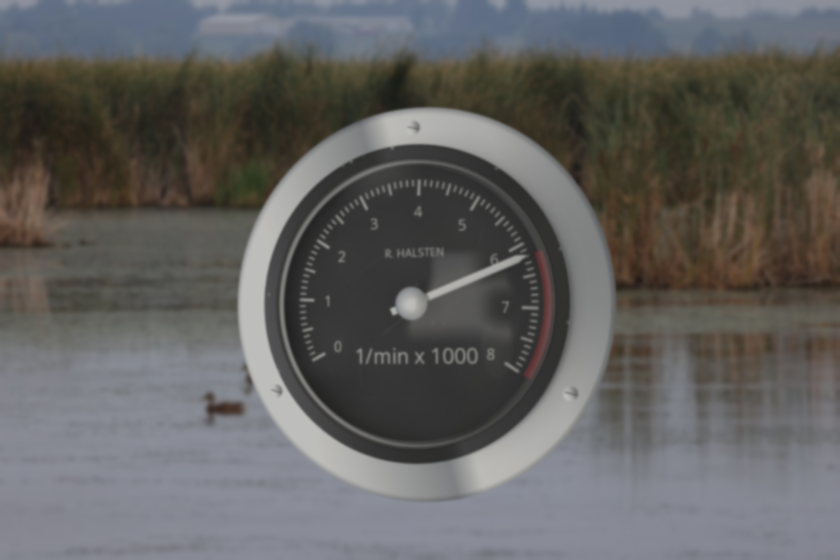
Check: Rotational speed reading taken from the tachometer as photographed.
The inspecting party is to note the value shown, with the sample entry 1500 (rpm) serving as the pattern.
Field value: 6200 (rpm)
